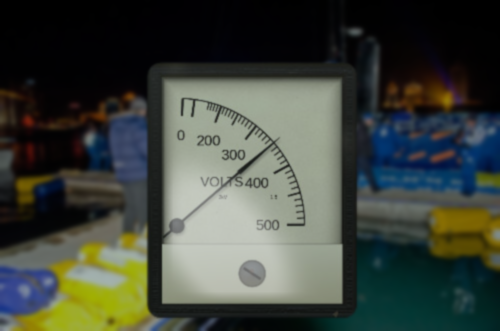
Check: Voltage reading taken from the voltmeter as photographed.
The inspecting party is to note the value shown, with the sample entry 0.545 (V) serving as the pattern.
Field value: 350 (V)
